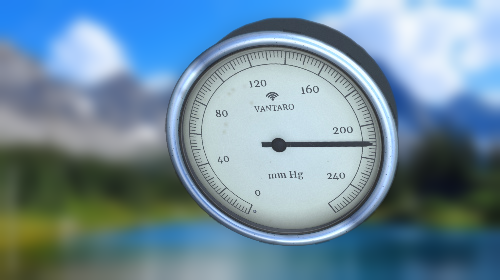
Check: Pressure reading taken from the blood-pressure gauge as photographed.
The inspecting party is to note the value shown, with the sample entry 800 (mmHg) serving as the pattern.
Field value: 210 (mmHg)
